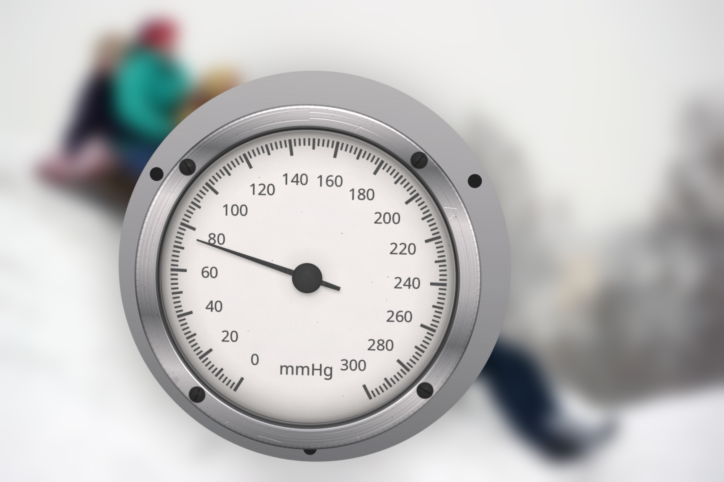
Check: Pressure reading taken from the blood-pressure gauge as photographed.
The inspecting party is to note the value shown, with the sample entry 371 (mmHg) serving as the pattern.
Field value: 76 (mmHg)
